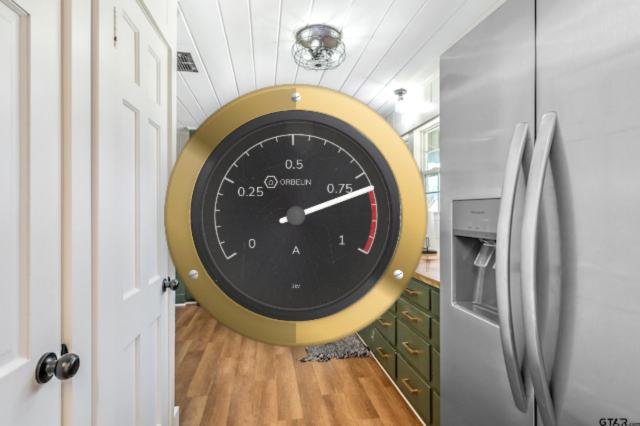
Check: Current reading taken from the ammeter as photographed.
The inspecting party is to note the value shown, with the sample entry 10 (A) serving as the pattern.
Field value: 0.8 (A)
